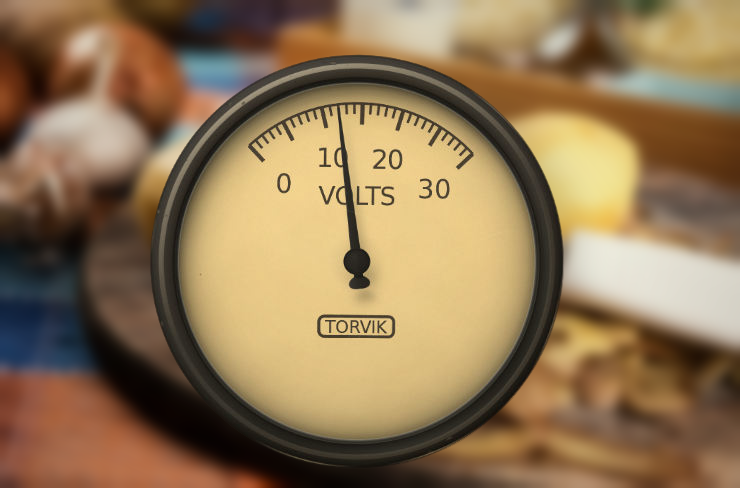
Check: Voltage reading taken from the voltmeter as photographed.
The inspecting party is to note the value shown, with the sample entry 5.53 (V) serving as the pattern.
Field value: 12 (V)
